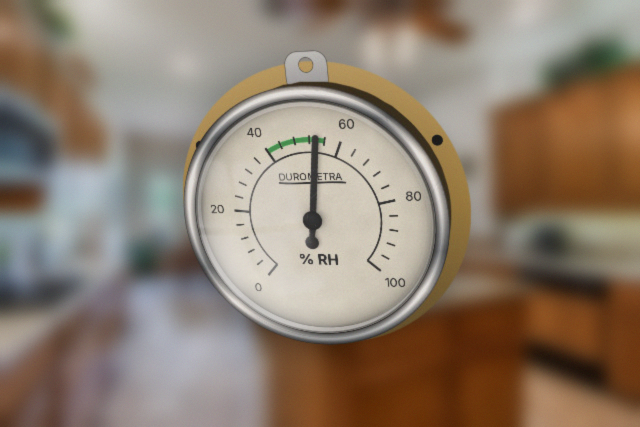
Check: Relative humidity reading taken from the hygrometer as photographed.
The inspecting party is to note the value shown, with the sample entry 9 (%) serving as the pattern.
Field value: 54 (%)
